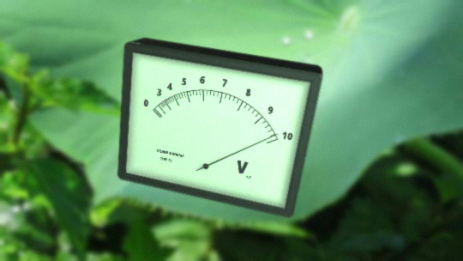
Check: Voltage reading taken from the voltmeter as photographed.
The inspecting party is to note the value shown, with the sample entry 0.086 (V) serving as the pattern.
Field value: 9.8 (V)
